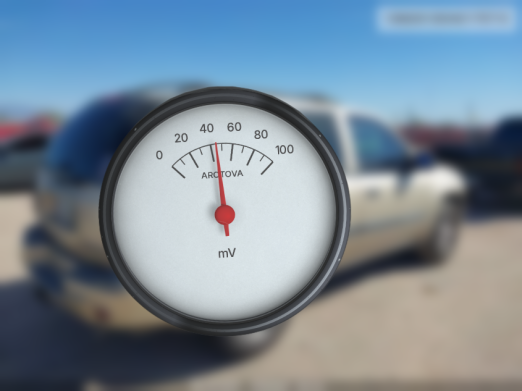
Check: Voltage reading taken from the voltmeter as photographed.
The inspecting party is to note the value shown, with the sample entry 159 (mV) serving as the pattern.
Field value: 45 (mV)
